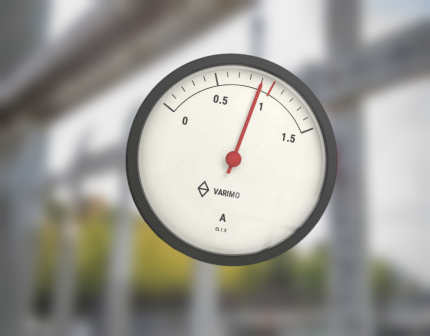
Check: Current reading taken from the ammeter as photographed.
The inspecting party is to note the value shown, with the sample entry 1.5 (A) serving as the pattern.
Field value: 0.9 (A)
